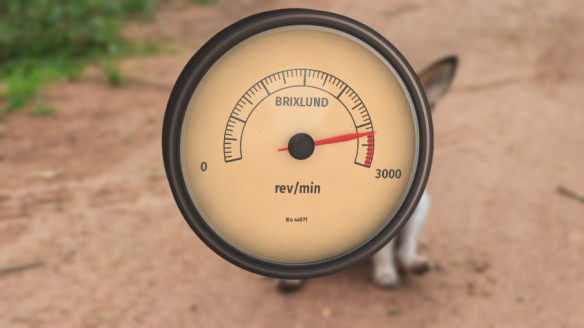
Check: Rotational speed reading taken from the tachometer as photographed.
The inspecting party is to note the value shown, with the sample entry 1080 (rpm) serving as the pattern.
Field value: 2600 (rpm)
